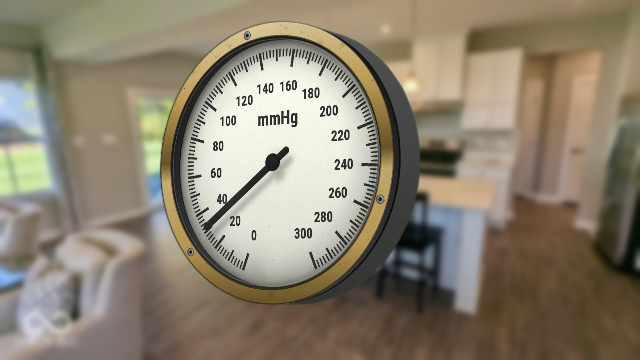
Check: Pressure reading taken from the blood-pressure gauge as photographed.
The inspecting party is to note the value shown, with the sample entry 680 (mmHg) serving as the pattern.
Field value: 30 (mmHg)
